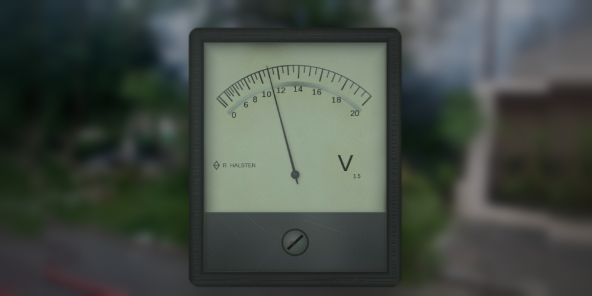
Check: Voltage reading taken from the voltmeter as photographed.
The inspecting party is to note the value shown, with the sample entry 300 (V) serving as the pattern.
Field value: 11 (V)
